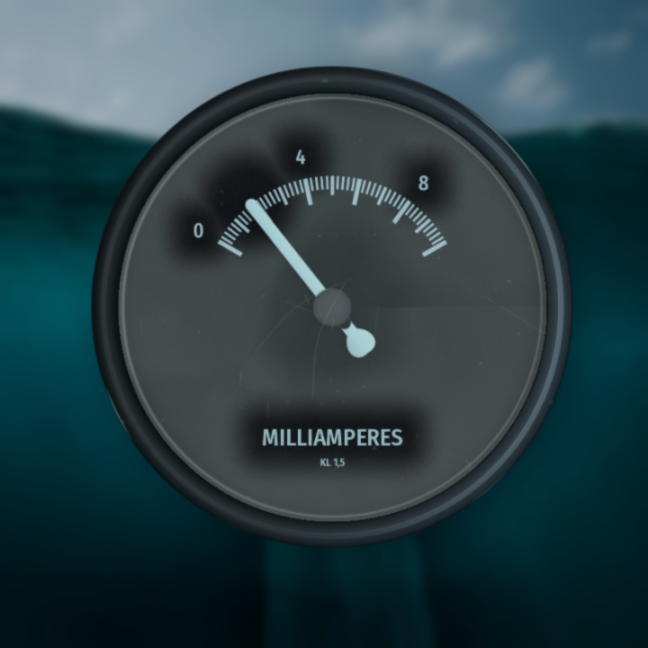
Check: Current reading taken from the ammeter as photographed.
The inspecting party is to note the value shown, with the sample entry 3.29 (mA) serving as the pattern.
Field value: 1.8 (mA)
